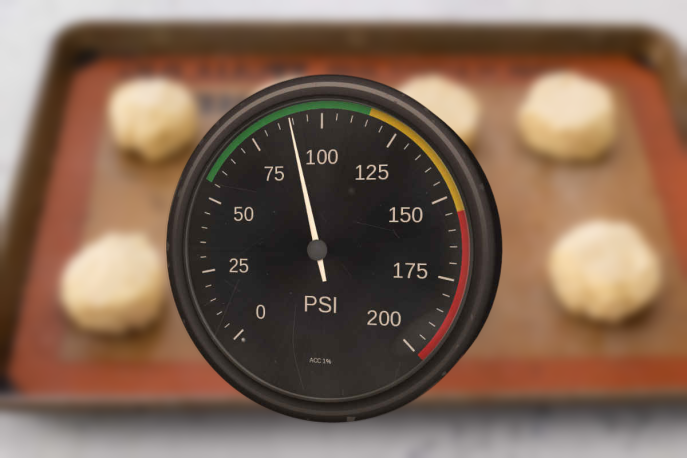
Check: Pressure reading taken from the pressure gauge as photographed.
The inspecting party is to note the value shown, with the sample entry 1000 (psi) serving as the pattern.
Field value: 90 (psi)
